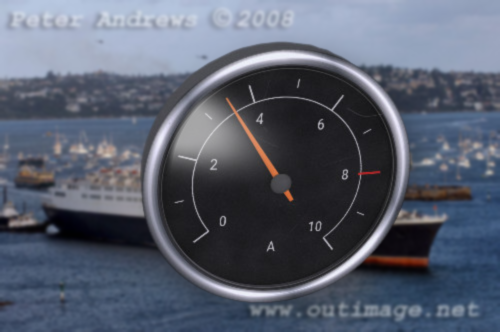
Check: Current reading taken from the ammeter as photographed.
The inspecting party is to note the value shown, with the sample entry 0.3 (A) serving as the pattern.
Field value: 3.5 (A)
